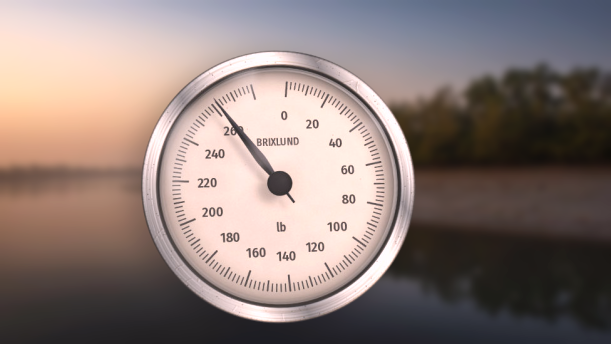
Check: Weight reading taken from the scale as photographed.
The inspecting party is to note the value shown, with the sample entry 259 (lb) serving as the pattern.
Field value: 262 (lb)
